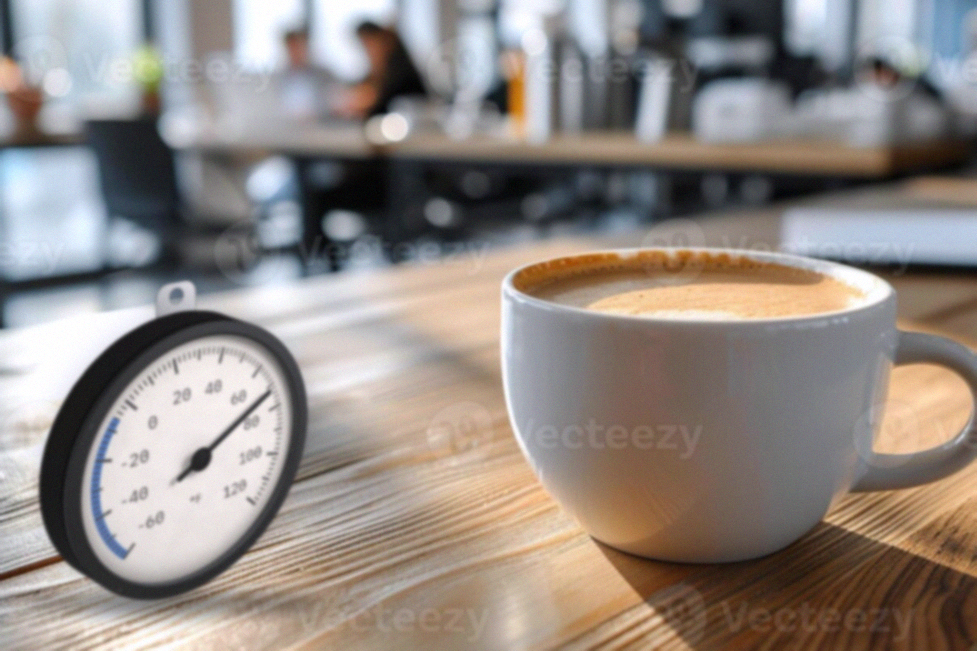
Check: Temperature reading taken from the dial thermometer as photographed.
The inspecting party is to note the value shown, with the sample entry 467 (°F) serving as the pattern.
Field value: 70 (°F)
